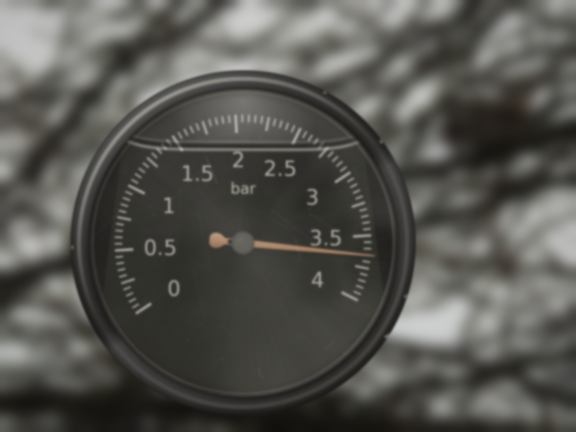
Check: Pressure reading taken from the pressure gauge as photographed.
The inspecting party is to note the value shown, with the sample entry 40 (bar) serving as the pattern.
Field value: 3.65 (bar)
